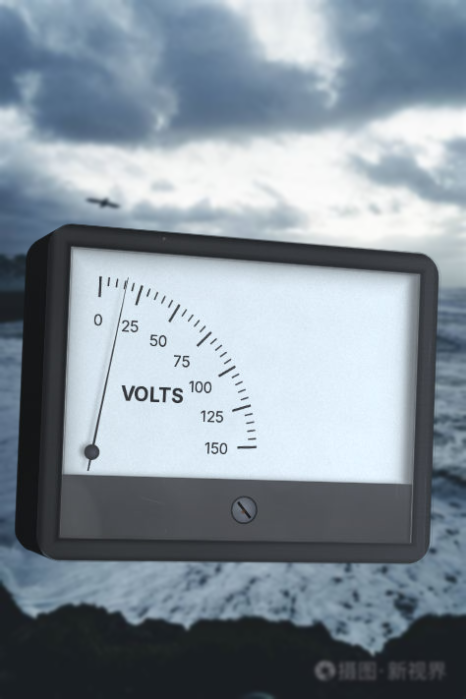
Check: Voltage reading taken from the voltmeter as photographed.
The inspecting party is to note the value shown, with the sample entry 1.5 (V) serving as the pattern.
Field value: 15 (V)
